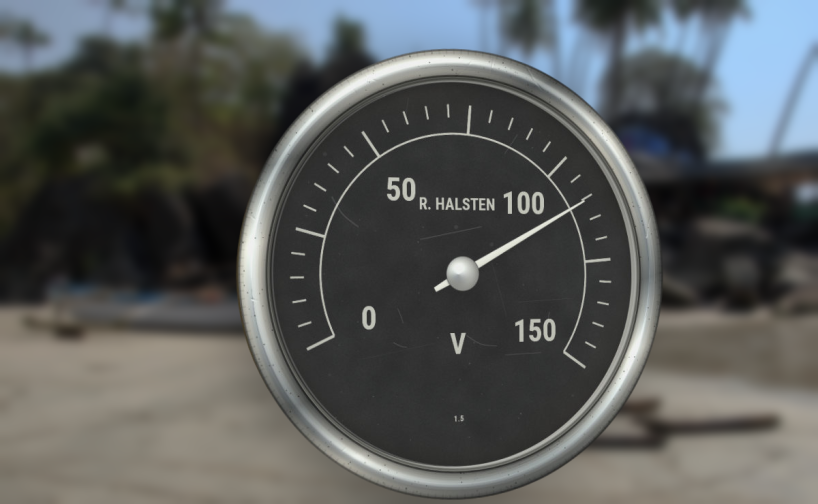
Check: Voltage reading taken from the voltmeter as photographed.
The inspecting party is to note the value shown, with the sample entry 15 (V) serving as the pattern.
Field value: 110 (V)
